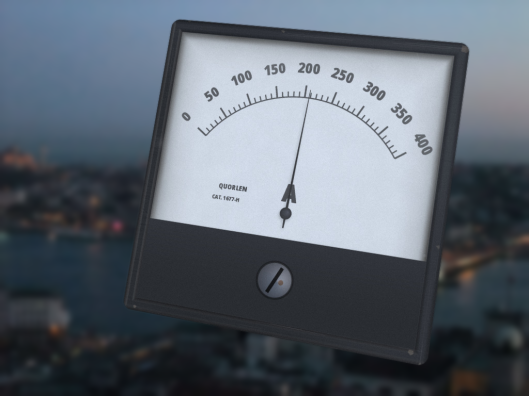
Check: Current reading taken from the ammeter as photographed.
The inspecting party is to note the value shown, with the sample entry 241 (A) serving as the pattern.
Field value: 210 (A)
